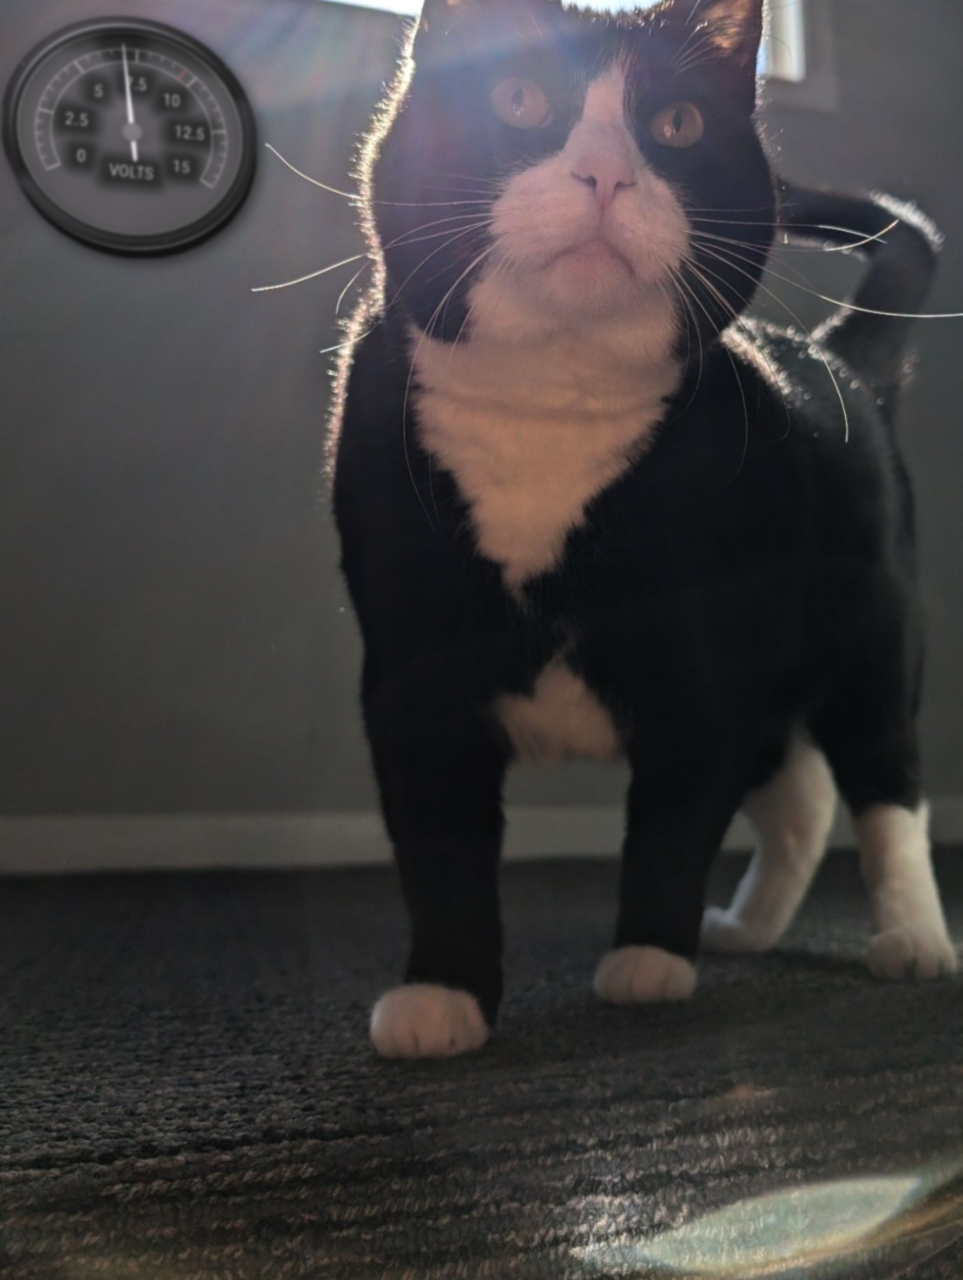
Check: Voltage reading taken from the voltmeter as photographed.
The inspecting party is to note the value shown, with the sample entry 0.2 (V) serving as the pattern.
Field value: 7 (V)
